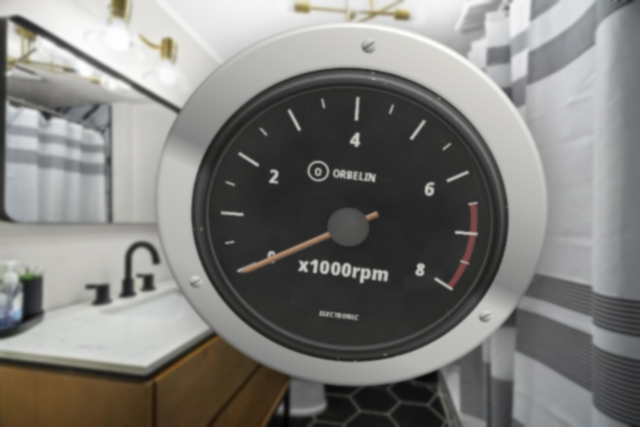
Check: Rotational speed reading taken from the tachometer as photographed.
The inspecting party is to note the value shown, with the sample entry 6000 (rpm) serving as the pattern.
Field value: 0 (rpm)
